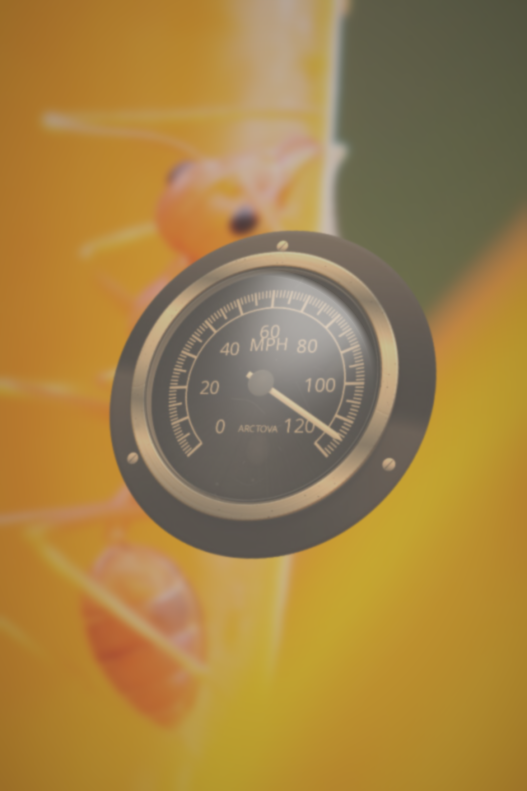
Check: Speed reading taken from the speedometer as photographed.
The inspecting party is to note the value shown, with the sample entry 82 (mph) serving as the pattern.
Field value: 115 (mph)
